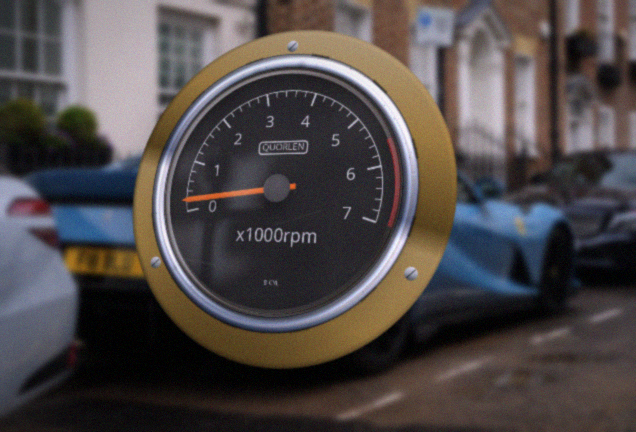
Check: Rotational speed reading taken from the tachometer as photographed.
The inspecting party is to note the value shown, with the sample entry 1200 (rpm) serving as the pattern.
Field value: 200 (rpm)
